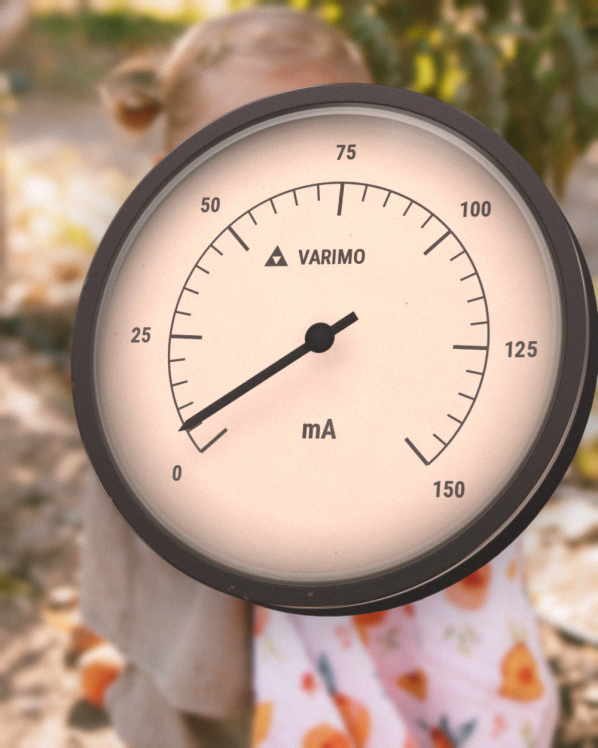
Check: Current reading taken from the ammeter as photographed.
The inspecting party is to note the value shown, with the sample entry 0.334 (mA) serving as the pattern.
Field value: 5 (mA)
